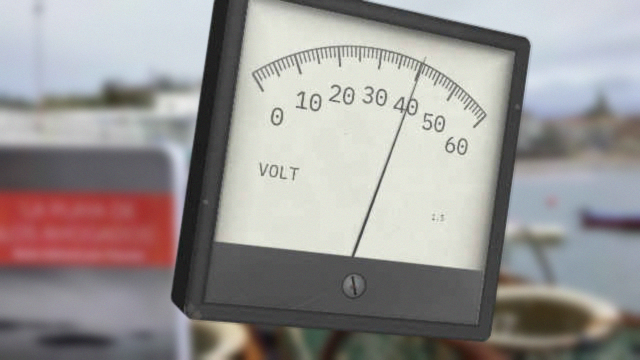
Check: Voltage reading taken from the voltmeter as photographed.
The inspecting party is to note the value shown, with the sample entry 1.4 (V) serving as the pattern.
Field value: 40 (V)
